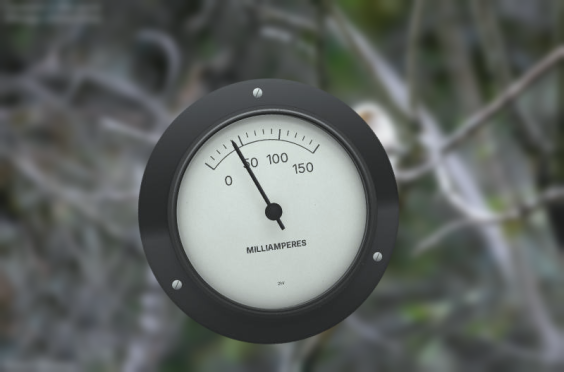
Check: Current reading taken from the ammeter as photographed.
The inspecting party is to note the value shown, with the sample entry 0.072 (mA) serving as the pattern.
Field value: 40 (mA)
